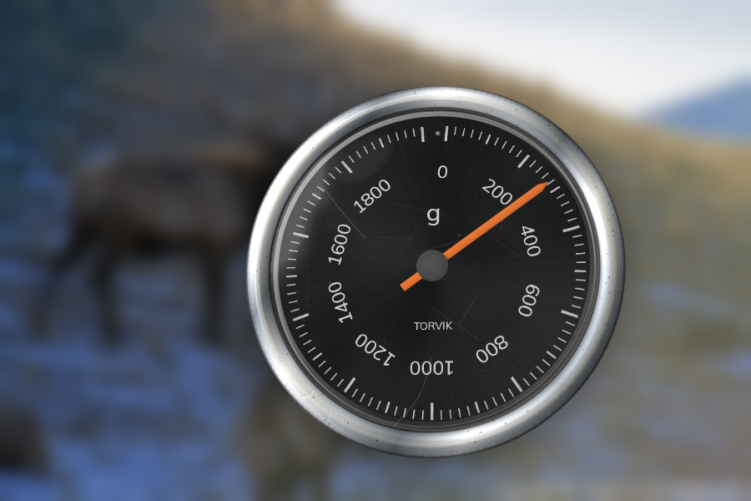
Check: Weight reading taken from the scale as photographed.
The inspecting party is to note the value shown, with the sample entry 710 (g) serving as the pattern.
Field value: 280 (g)
